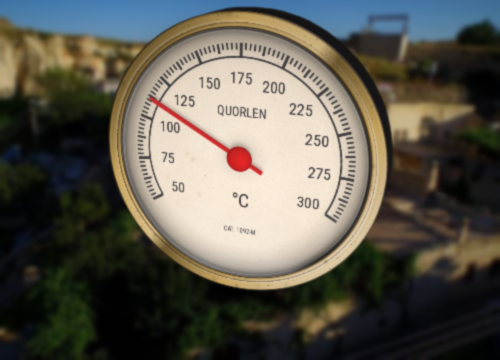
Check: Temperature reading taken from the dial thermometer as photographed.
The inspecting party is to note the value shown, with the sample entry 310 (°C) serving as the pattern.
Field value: 112.5 (°C)
